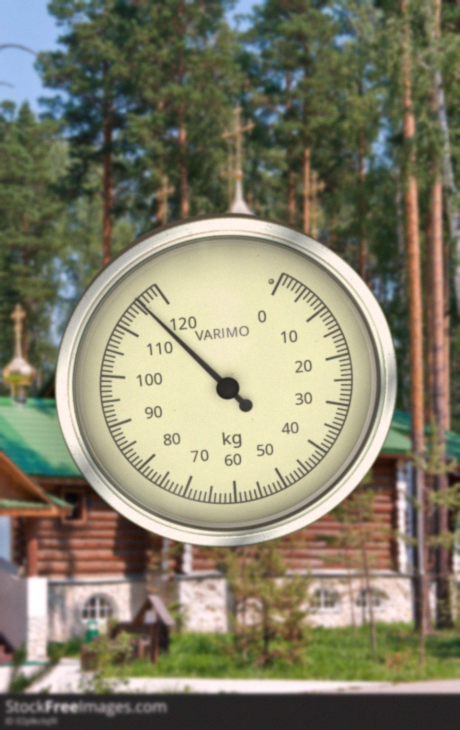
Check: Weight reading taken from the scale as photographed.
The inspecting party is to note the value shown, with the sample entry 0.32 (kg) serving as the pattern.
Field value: 116 (kg)
